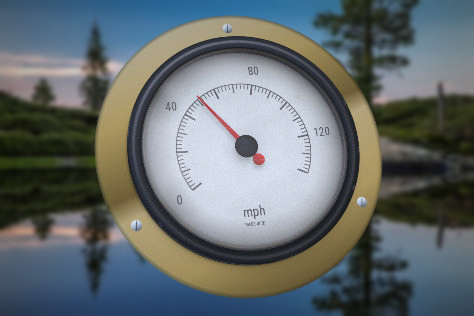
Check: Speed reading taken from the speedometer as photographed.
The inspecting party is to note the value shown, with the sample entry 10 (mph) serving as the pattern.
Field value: 50 (mph)
